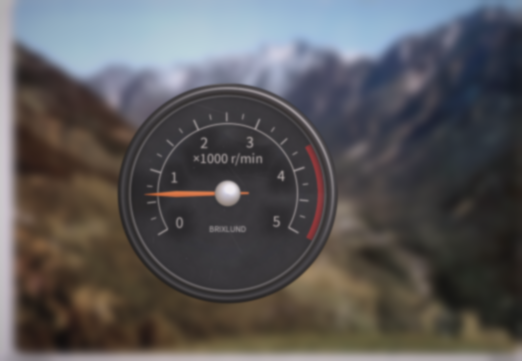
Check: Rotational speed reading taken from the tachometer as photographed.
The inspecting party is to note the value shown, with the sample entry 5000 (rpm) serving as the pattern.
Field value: 625 (rpm)
